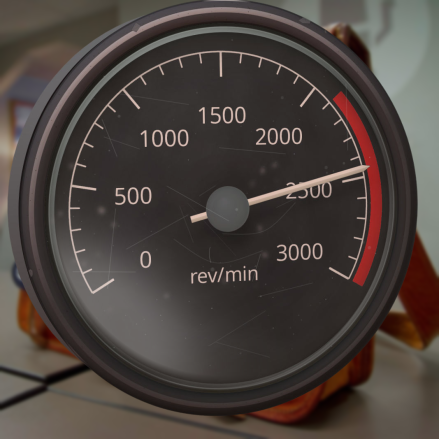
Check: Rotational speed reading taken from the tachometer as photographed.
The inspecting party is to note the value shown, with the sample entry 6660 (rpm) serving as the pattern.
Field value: 2450 (rpm)
